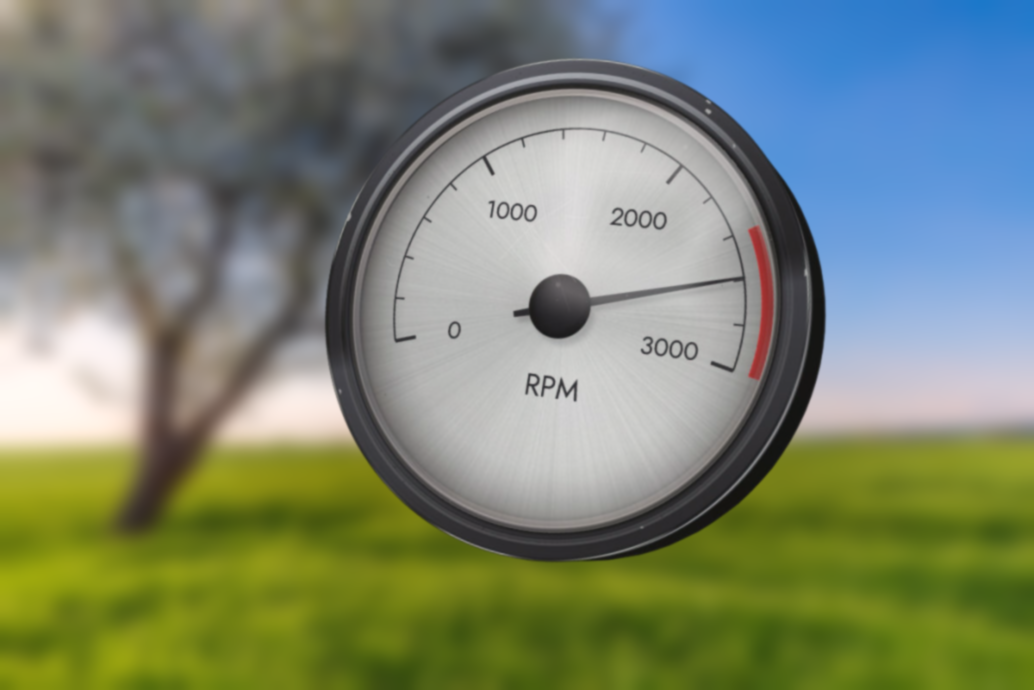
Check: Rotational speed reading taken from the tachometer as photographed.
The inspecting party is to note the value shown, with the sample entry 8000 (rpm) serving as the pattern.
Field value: 2600 (rpm)
